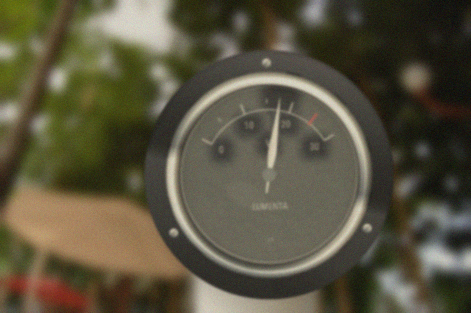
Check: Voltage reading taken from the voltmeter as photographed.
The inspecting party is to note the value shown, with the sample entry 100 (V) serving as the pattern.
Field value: 17.5 (V)
